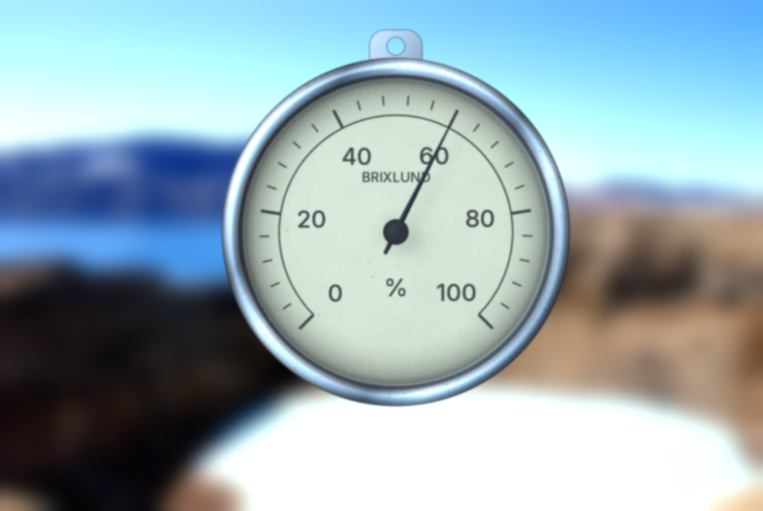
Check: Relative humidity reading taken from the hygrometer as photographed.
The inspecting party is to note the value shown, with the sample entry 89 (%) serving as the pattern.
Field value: 60 (%)
